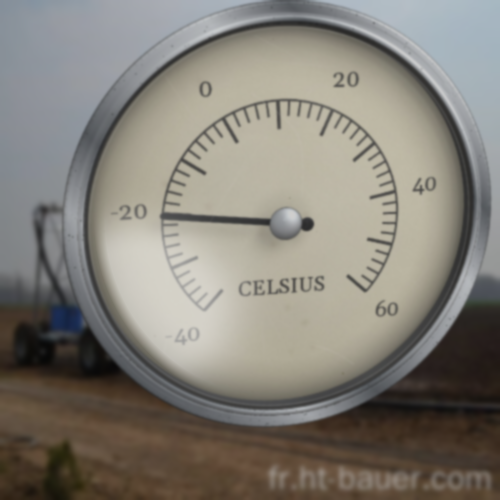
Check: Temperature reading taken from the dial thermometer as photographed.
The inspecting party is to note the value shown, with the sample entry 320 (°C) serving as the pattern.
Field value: -20 (°C)
